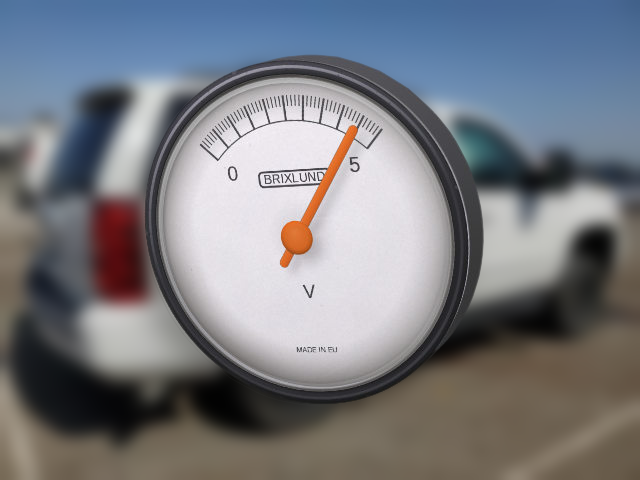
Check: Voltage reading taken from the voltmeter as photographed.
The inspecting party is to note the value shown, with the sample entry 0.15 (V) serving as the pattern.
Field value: 4.5 (V)
